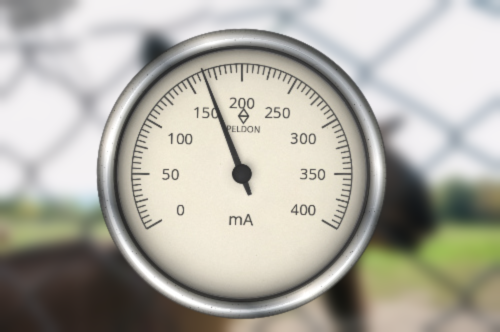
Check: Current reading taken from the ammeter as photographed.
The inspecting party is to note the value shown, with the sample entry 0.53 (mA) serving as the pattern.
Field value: 165 (mA)
